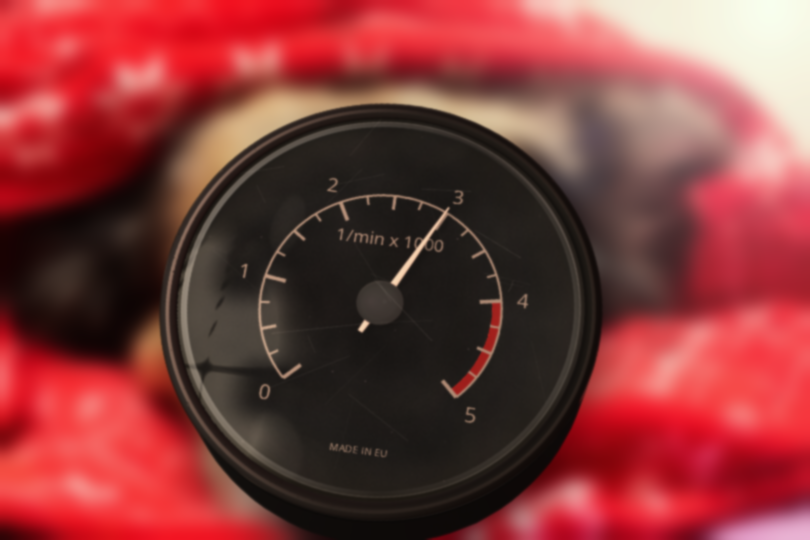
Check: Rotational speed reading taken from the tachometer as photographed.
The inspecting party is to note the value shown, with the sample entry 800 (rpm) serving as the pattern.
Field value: 3000 (rpm)
